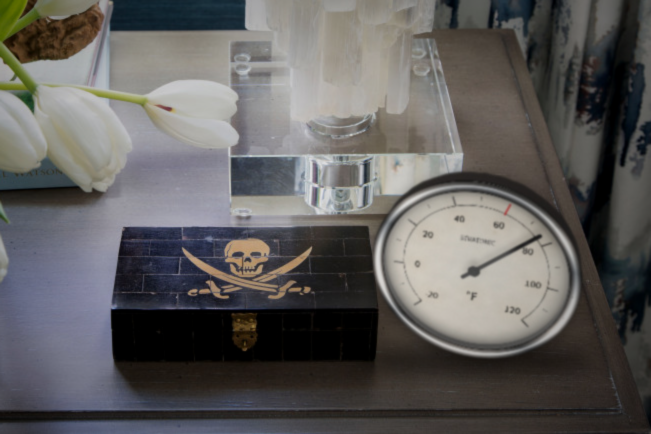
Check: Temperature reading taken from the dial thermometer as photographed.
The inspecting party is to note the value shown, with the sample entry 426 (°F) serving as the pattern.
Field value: 75 (°F)
